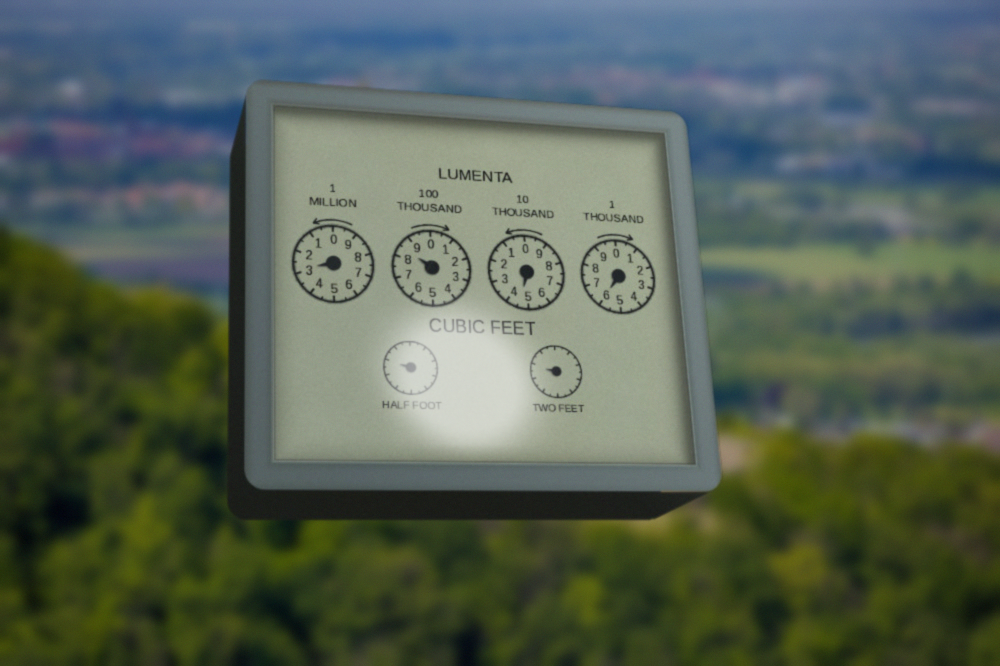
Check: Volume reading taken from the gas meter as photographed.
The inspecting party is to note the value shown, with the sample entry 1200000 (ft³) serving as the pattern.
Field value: 284600 (ft³)
